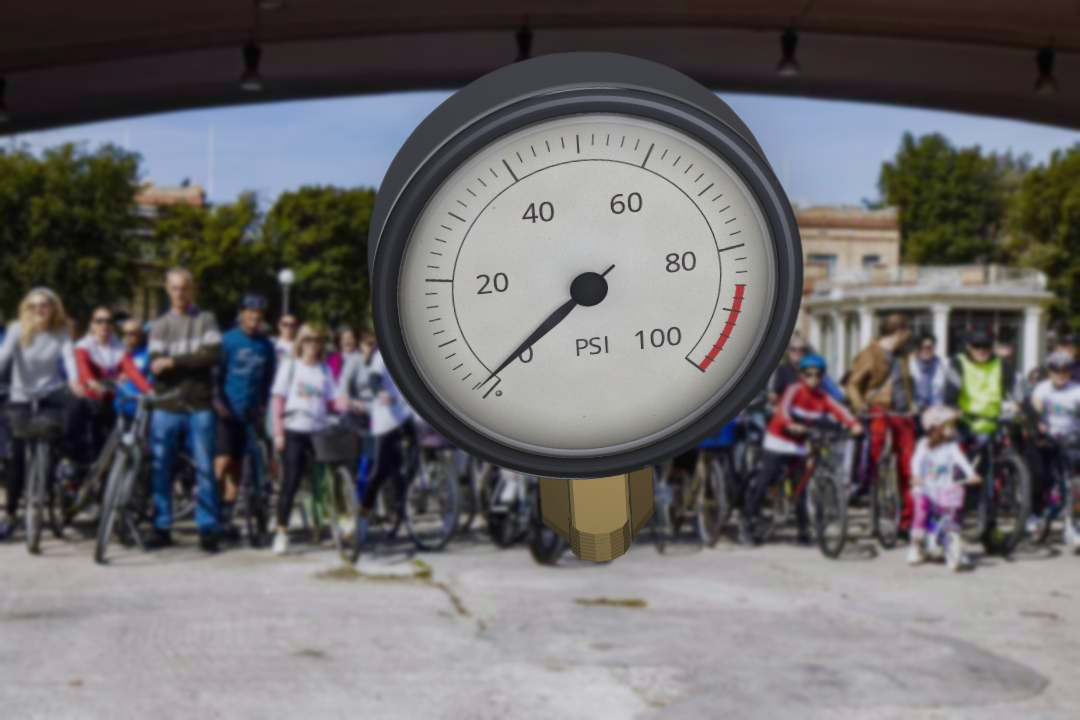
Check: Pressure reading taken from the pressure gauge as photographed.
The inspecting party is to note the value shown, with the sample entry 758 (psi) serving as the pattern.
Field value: 2 (psi)
